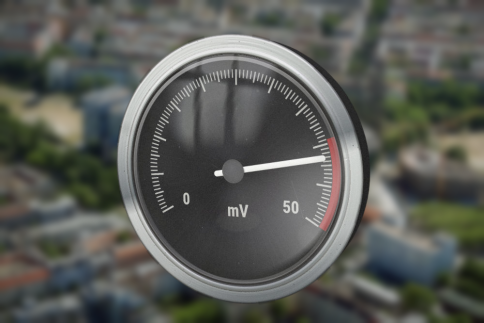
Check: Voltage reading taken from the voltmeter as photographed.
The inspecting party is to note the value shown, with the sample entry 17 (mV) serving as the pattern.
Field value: 41.5 (mV)
